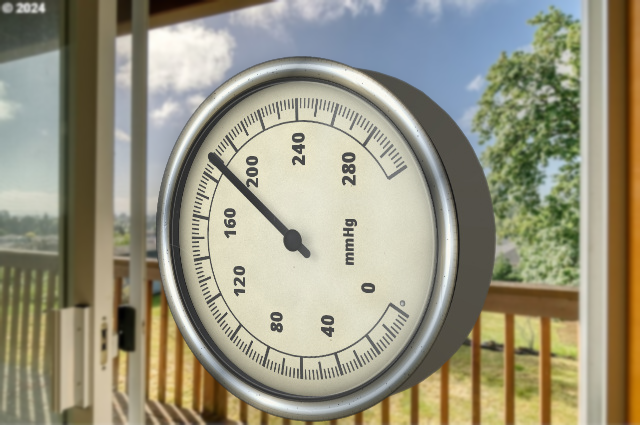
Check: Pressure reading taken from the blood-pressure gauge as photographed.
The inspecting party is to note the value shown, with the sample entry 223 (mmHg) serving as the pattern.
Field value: 190 (mmHg)
